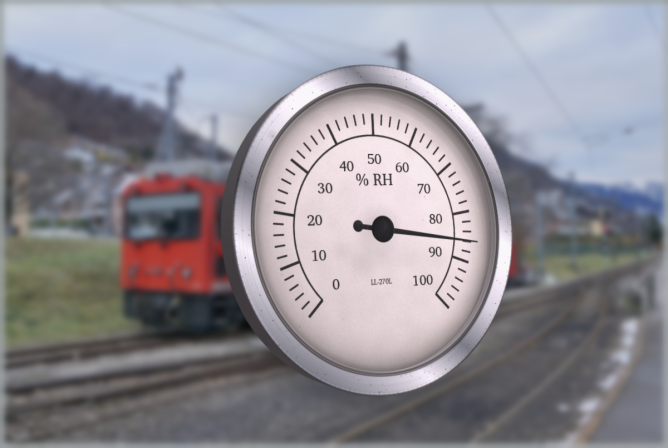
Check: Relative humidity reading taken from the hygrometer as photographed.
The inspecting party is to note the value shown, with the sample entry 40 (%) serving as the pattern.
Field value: 86 (%)
